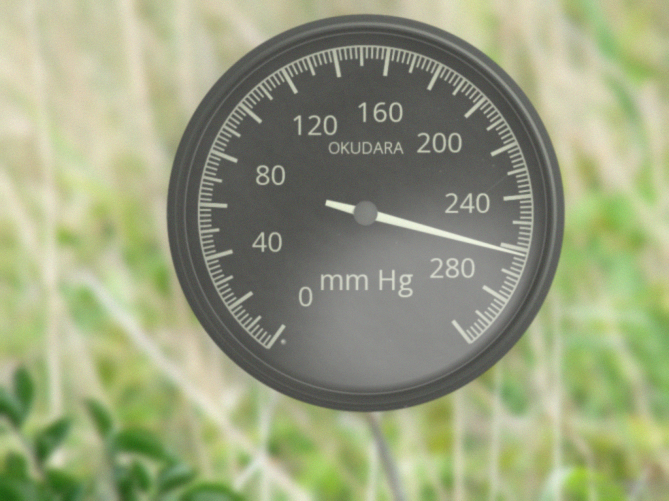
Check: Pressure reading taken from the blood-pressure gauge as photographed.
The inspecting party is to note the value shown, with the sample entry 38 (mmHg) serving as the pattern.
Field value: 262 (mmHg)
